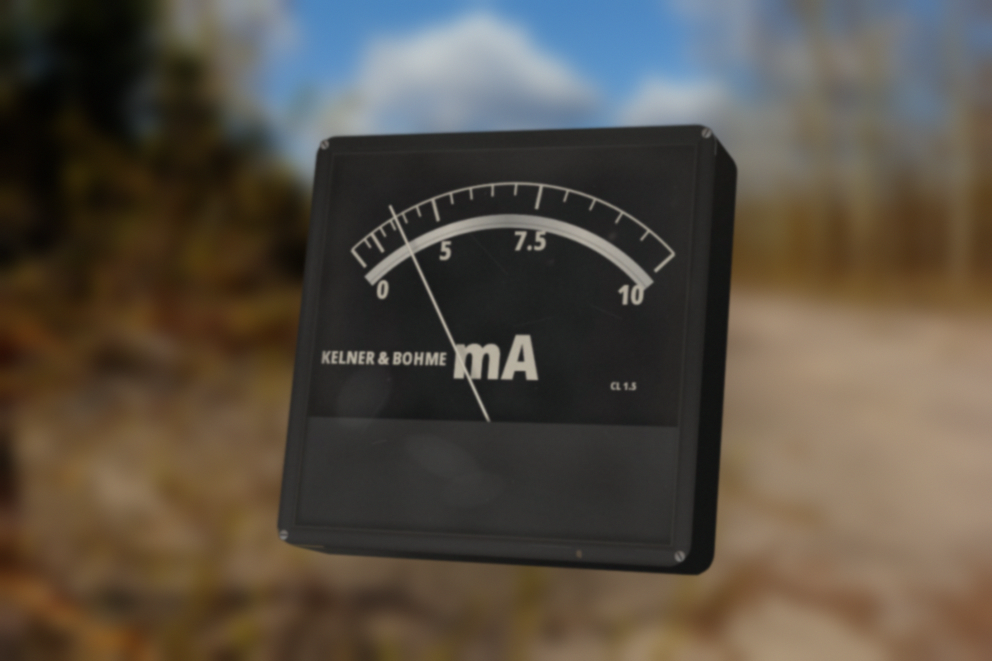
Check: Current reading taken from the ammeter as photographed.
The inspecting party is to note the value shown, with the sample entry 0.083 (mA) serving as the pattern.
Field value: 3.75 (mA)
